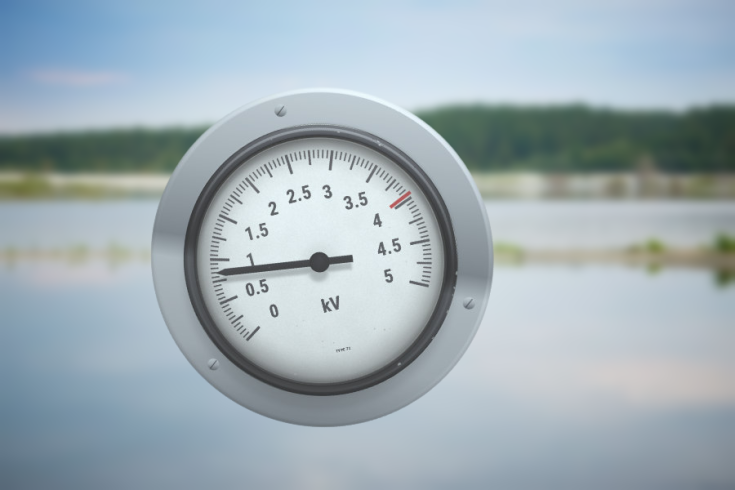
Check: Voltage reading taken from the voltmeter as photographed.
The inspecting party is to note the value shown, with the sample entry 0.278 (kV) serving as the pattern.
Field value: 0.85 (kV)
